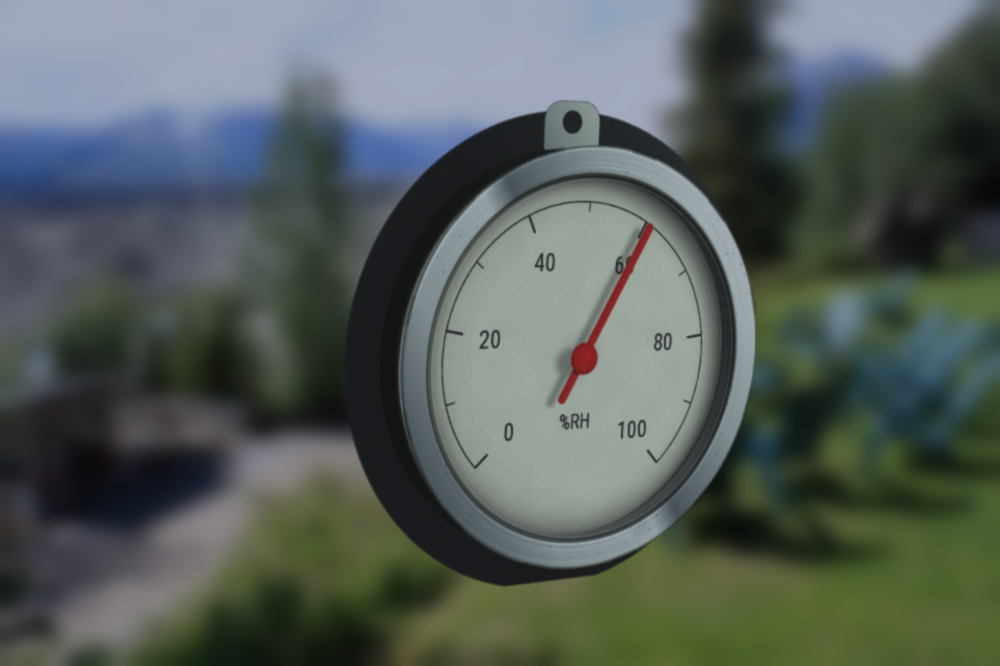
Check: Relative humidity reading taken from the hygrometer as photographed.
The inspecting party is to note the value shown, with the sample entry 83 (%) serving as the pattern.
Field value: 60 (%)
